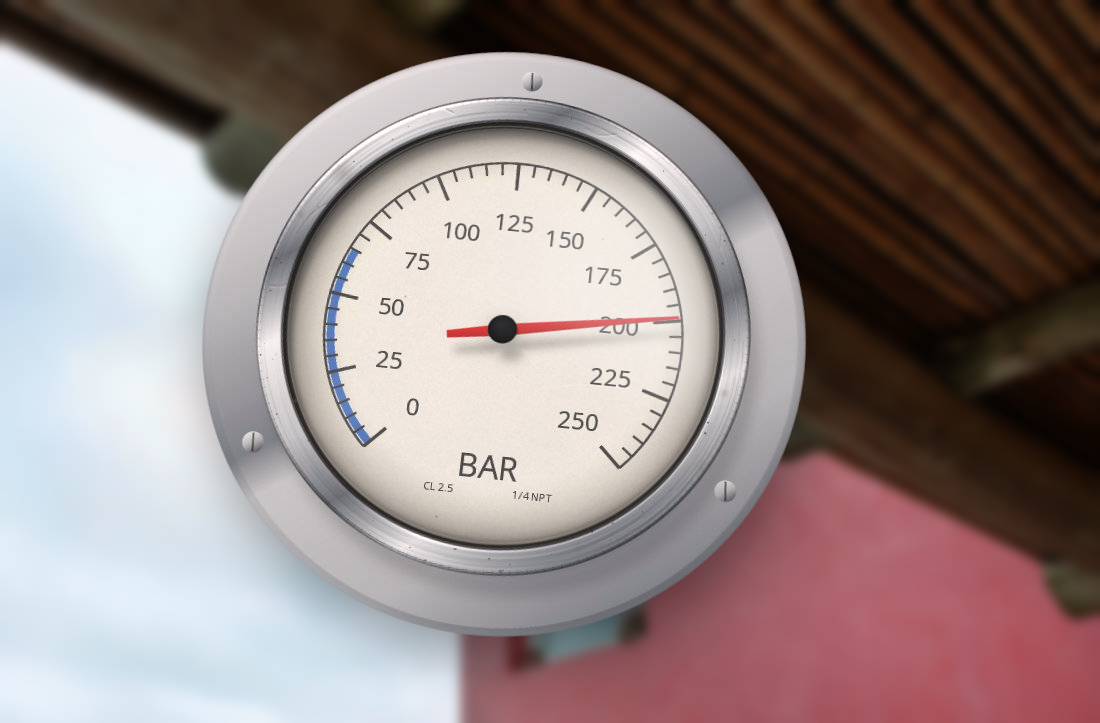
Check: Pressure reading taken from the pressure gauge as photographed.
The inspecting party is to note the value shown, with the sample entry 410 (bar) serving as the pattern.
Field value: 200 (bar)
